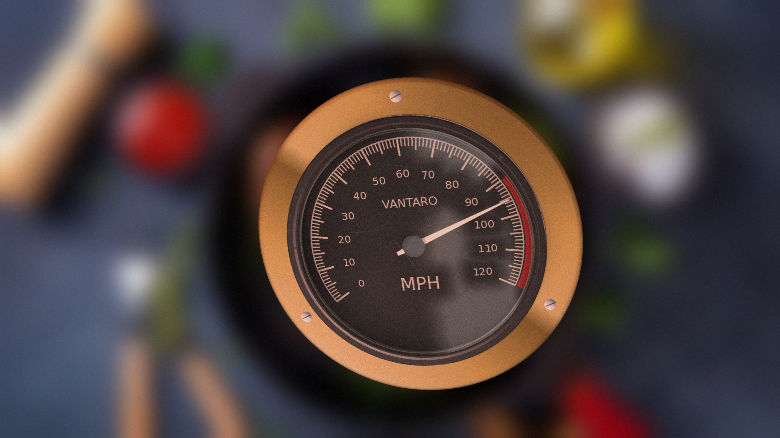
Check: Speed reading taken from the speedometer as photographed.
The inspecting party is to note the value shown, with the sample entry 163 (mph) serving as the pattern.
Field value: 95 (mph)
